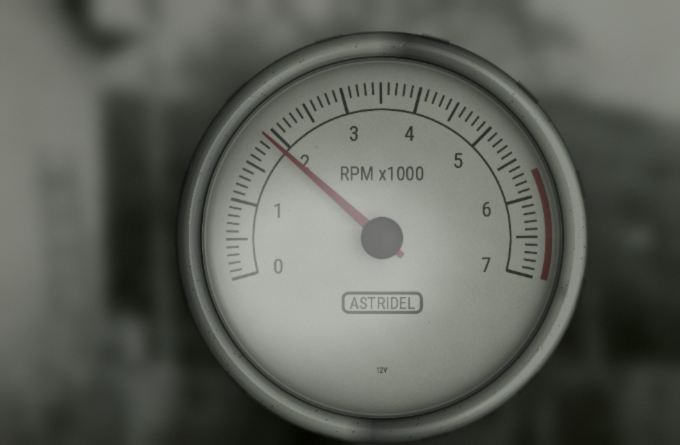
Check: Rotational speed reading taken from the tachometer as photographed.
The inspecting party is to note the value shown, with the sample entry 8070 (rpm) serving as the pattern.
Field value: 1900 (rpm)
